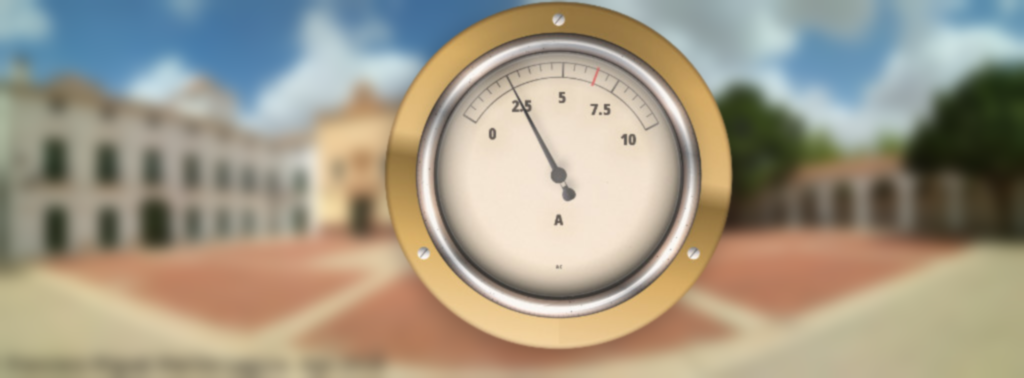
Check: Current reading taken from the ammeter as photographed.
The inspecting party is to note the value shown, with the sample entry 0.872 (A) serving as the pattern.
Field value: 2.5 (A)
